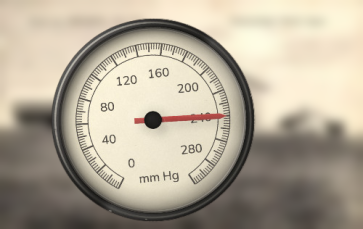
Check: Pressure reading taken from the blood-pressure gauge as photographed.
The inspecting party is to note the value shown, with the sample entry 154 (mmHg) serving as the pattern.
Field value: 240 (mmHg)
